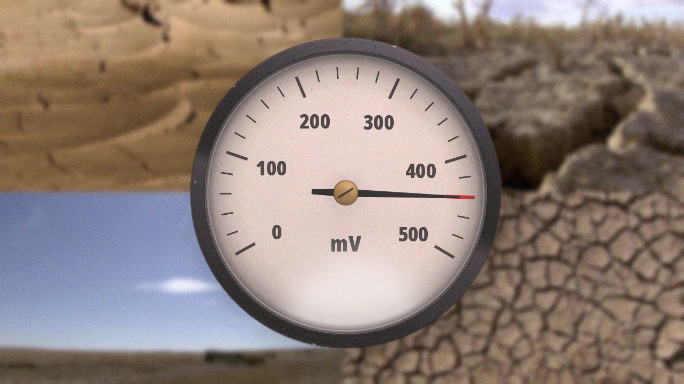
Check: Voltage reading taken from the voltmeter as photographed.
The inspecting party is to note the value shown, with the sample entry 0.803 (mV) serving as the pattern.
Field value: 440 (mV)
